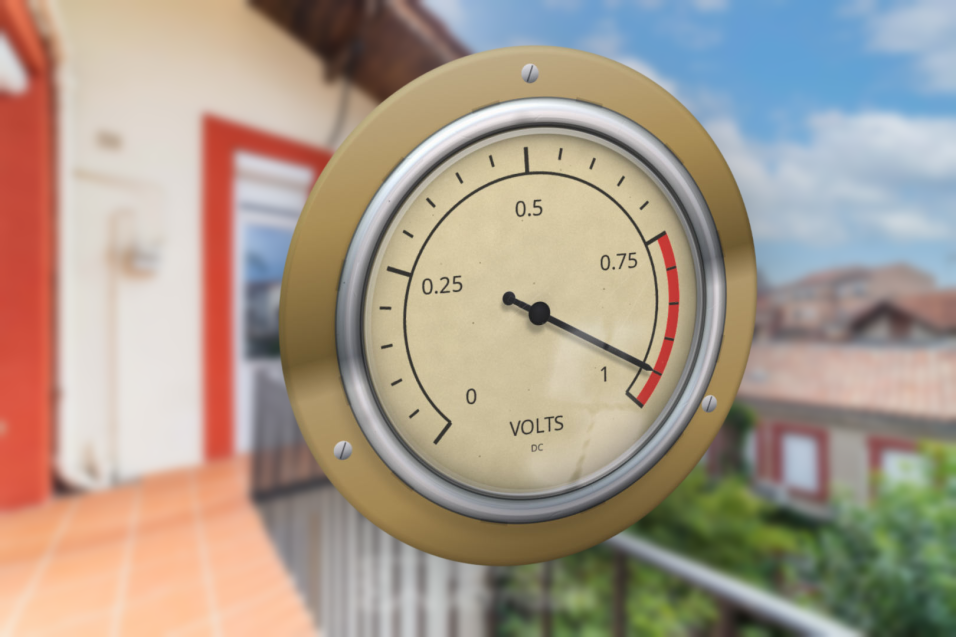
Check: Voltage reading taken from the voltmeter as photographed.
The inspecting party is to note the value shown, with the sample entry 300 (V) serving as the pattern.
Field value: 0.95 (V)
